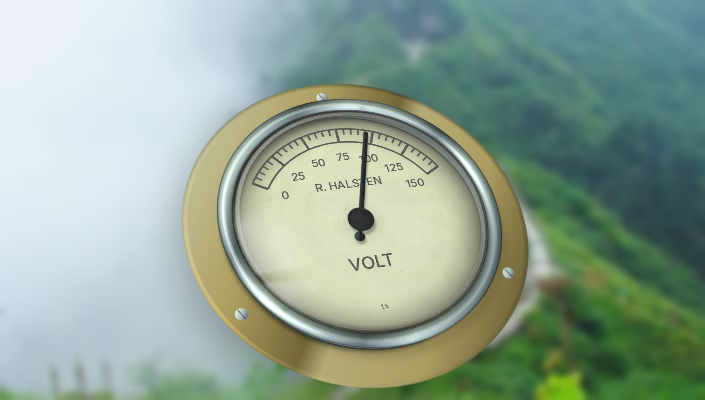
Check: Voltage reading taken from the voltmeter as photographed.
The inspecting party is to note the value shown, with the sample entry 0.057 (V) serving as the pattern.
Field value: 95 (V)
